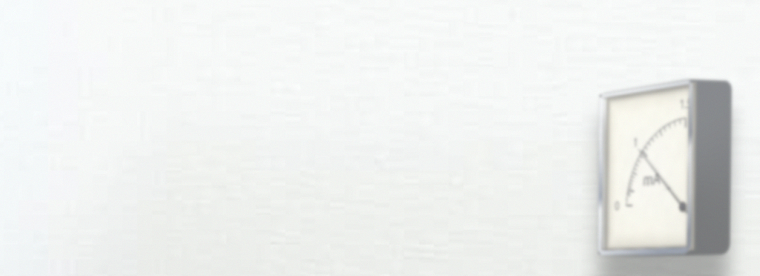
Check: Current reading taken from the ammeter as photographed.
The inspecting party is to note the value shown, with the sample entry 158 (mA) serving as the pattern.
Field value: 1 (mA)
